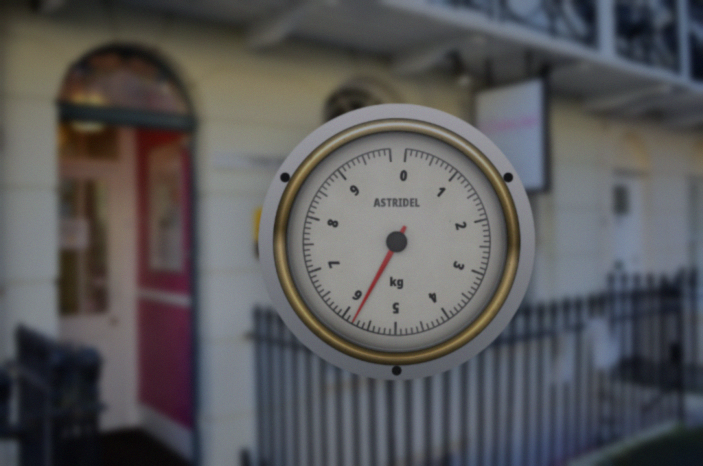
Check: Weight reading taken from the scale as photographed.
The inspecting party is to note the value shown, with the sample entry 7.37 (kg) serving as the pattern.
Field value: 5.8 (kg)
